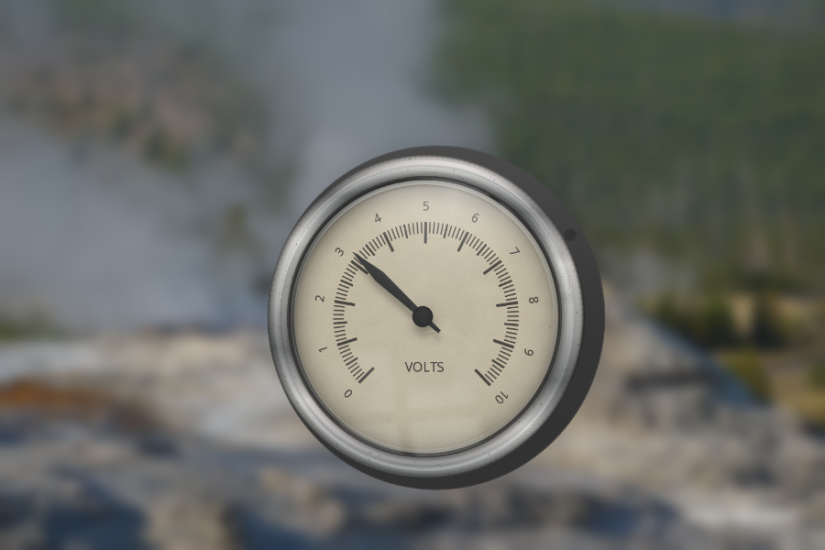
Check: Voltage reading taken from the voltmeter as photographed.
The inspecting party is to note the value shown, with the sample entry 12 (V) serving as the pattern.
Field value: 3.2 (V)
